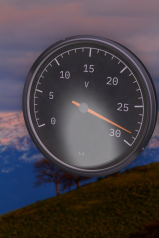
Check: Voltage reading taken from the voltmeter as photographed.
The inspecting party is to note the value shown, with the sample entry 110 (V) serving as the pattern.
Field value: 28.5 (V)
